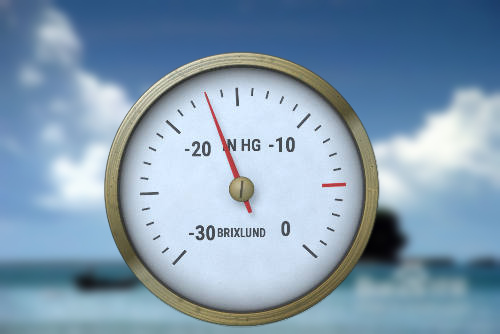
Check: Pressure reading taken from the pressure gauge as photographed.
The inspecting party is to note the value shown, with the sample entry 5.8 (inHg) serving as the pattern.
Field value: -17 (inHg)
